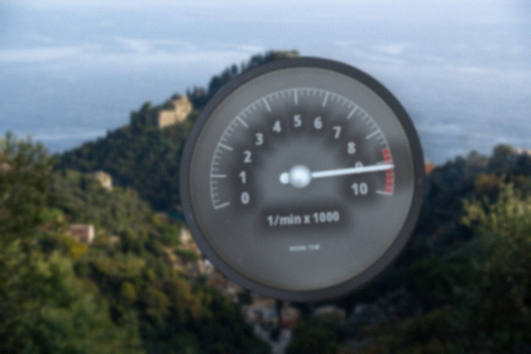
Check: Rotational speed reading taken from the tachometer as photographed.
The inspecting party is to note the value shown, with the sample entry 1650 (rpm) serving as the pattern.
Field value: 9200 (rpm)
